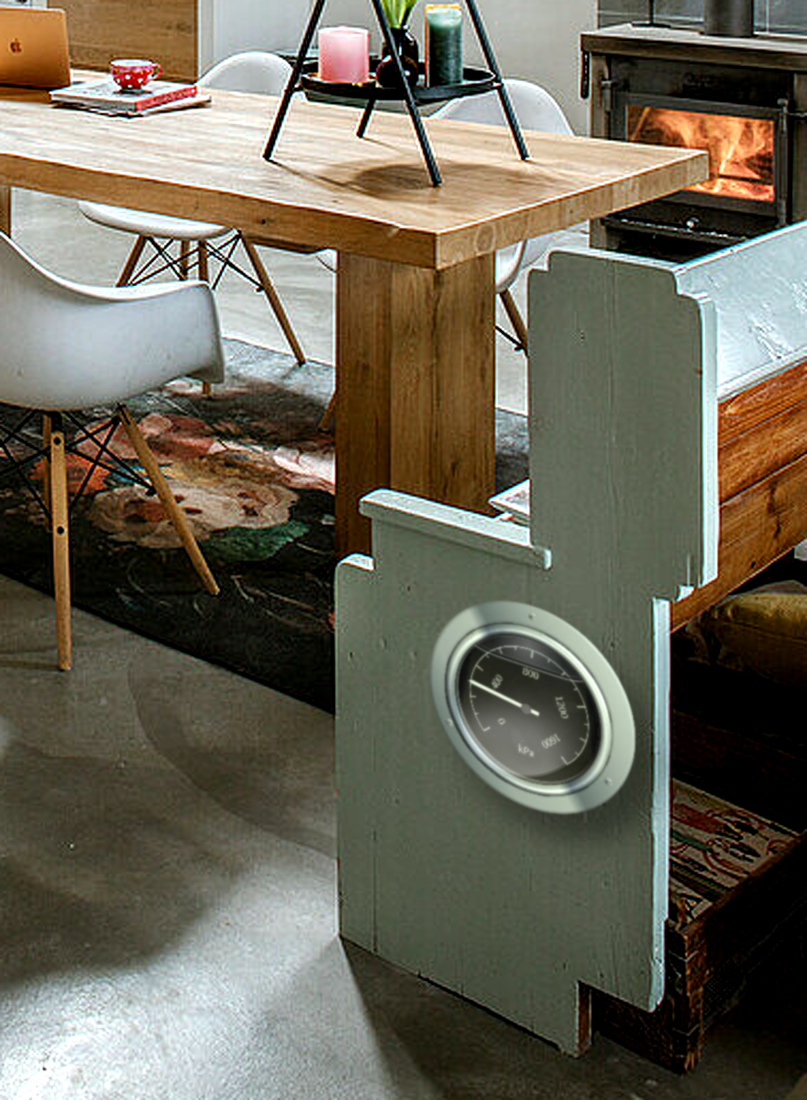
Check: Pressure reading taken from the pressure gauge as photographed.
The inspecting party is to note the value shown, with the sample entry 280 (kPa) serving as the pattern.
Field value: 300 (kPa)
